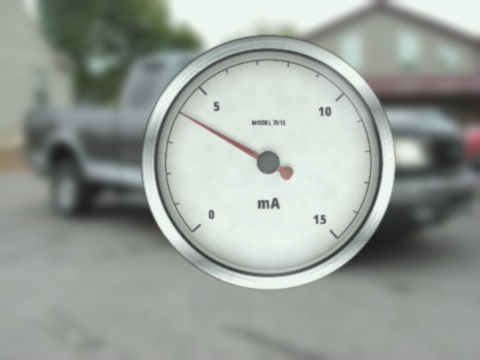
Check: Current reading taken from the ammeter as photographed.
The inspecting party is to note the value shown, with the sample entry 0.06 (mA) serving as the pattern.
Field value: 4 (mA)
